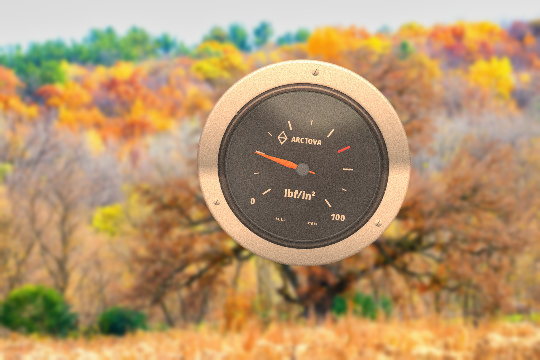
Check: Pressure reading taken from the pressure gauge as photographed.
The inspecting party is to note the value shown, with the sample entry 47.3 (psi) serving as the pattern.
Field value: 20 (psi)
